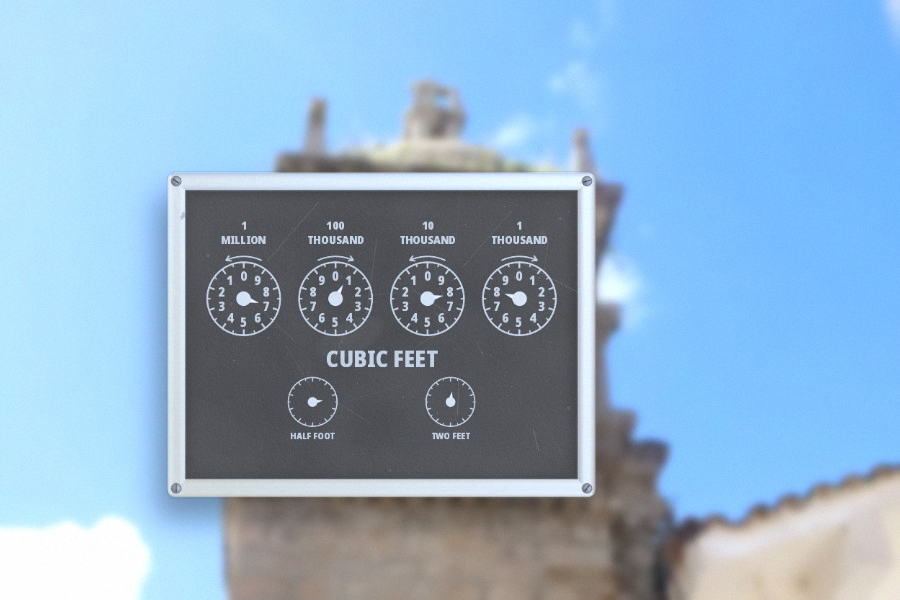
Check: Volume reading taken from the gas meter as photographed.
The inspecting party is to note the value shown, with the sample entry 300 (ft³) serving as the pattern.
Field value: 707800 (ft³)
